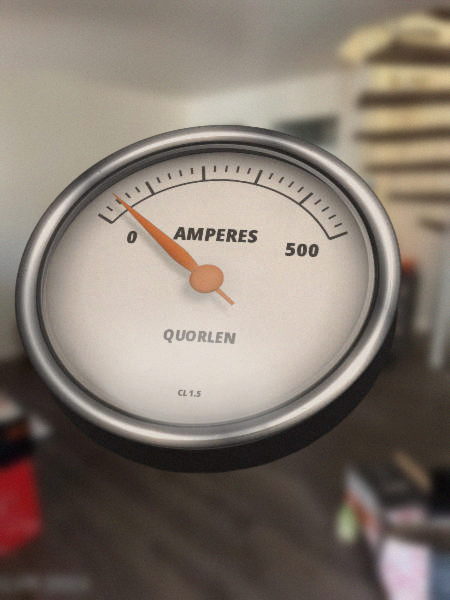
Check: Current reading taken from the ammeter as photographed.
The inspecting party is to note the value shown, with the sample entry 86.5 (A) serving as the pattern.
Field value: 40 (A)
